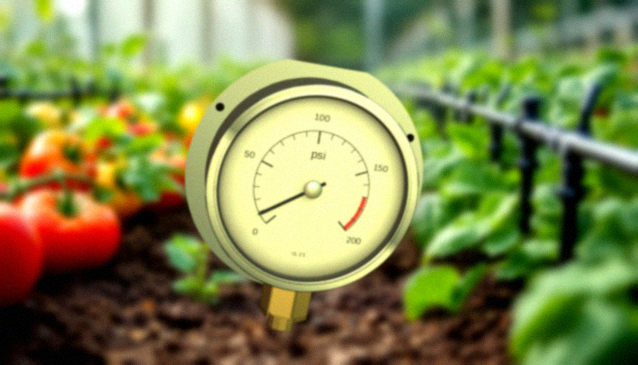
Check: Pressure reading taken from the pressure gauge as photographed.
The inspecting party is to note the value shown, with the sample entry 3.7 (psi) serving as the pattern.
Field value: 10 (psi)
